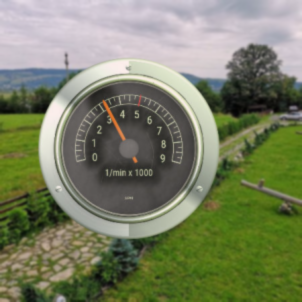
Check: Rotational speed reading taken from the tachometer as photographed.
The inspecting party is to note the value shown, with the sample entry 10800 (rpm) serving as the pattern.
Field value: 3250 (rpm)
